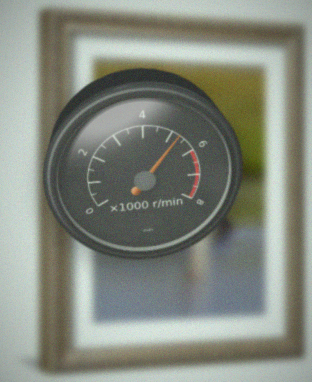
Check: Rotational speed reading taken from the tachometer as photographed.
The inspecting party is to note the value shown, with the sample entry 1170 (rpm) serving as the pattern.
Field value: 5250 (rpm)
